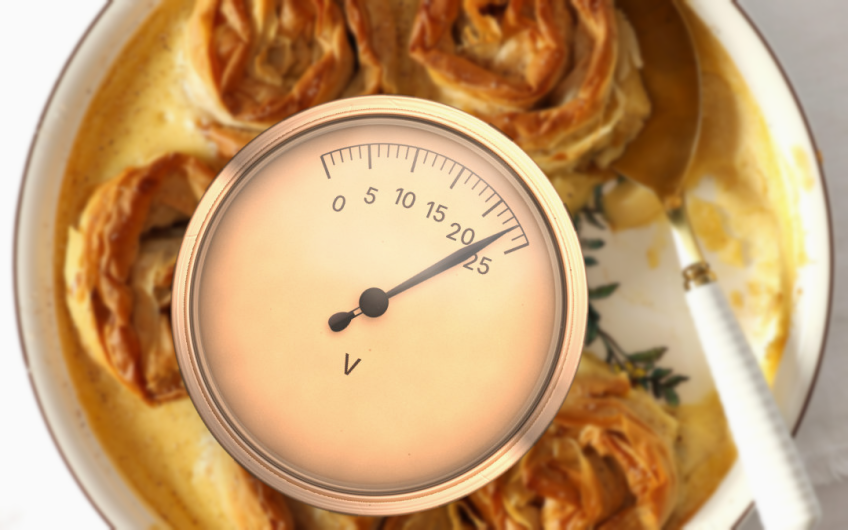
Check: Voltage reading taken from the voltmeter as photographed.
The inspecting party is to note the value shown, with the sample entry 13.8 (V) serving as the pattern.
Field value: 23 (V)
